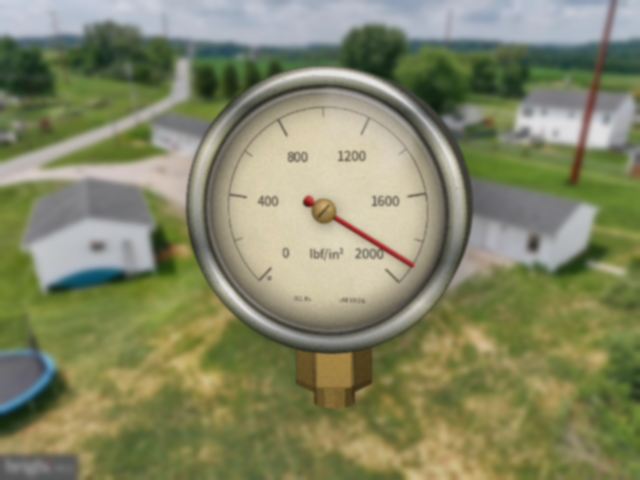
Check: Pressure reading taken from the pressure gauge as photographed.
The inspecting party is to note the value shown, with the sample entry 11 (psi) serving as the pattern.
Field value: 1900 (psi)
